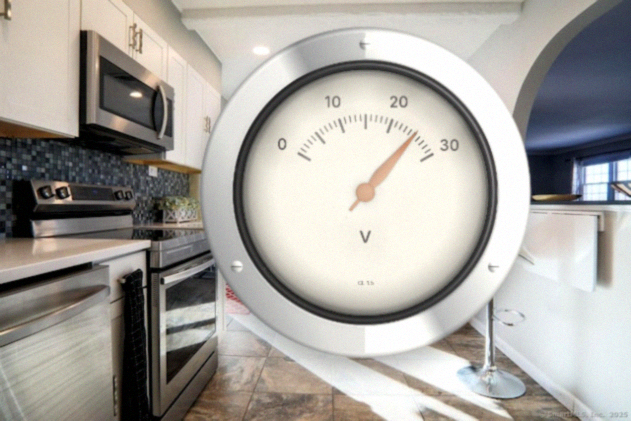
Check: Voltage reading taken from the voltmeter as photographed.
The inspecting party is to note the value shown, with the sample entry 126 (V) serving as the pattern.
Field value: 25 (V)
